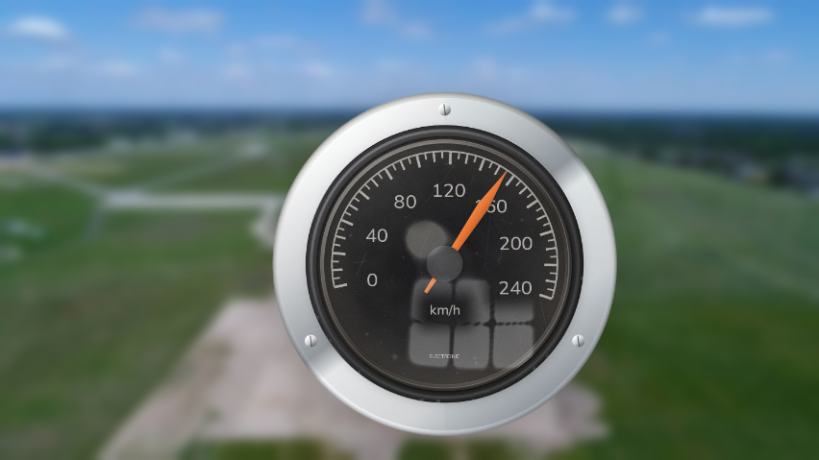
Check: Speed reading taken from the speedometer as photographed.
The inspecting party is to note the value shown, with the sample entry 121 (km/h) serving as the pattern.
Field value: 155 (km/h)
